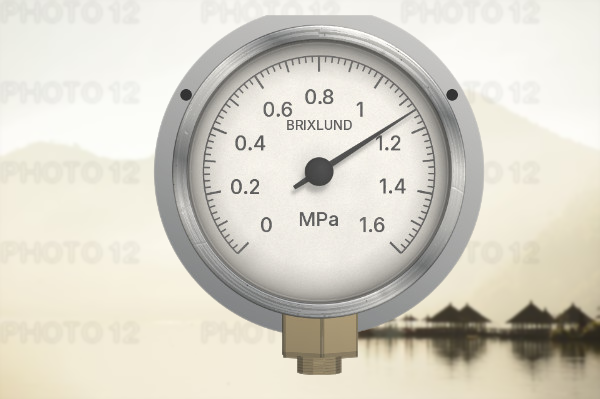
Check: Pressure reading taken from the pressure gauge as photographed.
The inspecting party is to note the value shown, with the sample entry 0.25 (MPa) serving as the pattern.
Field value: 1.14 (MPa)
